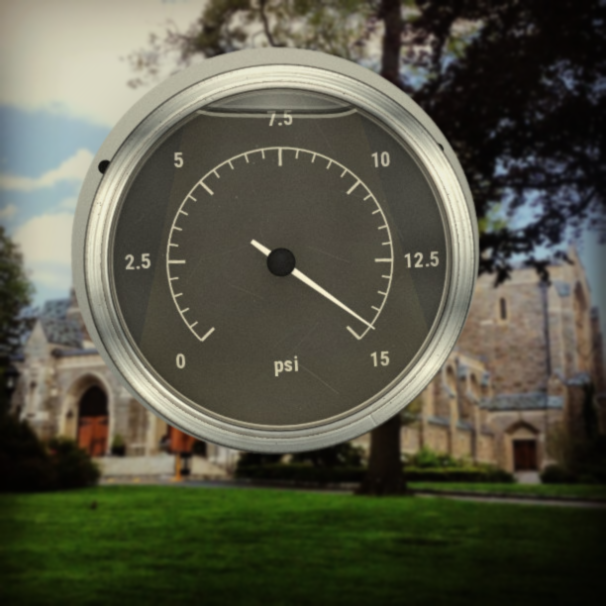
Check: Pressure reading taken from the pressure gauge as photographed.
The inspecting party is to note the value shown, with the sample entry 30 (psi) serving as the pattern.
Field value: 14.5 (psi)
